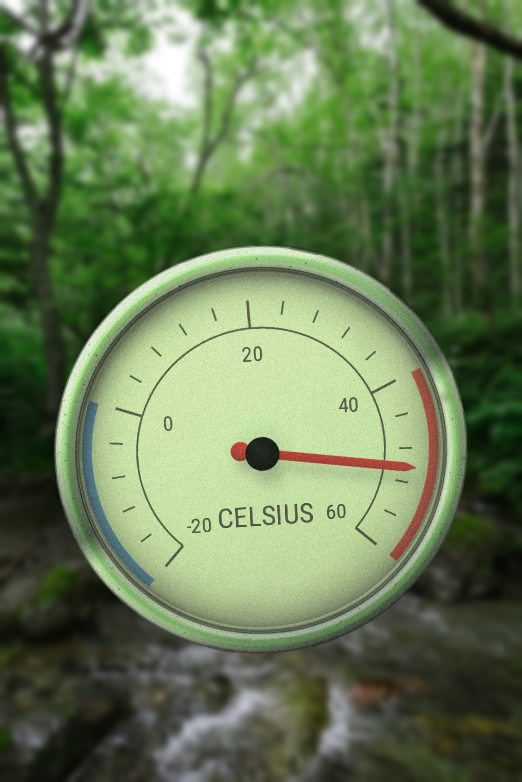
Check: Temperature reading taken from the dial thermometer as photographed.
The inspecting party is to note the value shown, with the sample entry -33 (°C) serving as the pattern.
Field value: 50 (°C)
